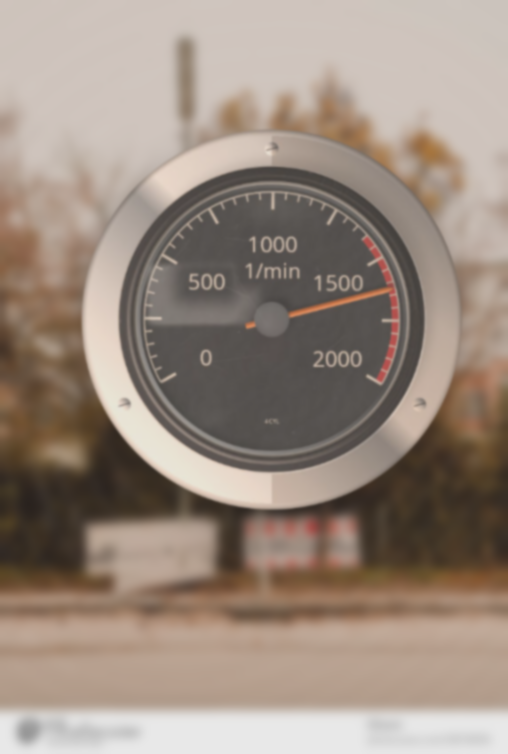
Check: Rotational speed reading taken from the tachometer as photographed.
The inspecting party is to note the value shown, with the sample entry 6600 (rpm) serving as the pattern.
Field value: 1625 (rpm)
